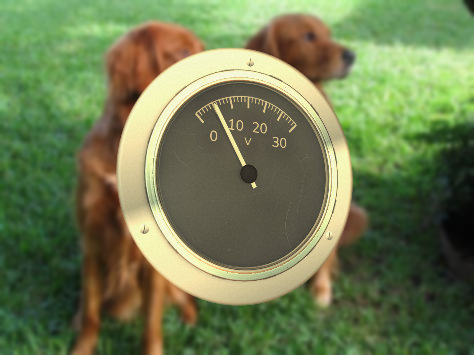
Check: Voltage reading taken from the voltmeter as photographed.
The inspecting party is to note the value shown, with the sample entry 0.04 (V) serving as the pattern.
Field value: 5 (V)
